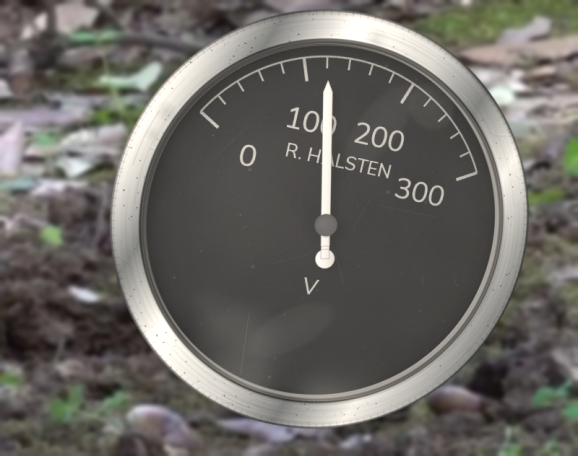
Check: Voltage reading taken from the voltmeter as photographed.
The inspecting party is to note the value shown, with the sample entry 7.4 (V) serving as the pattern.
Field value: 120 (V)
